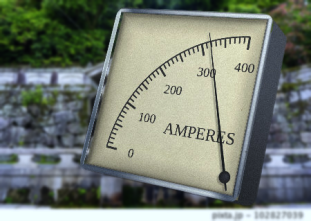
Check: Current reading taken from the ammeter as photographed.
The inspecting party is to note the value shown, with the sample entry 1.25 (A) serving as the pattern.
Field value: 320 (A)
